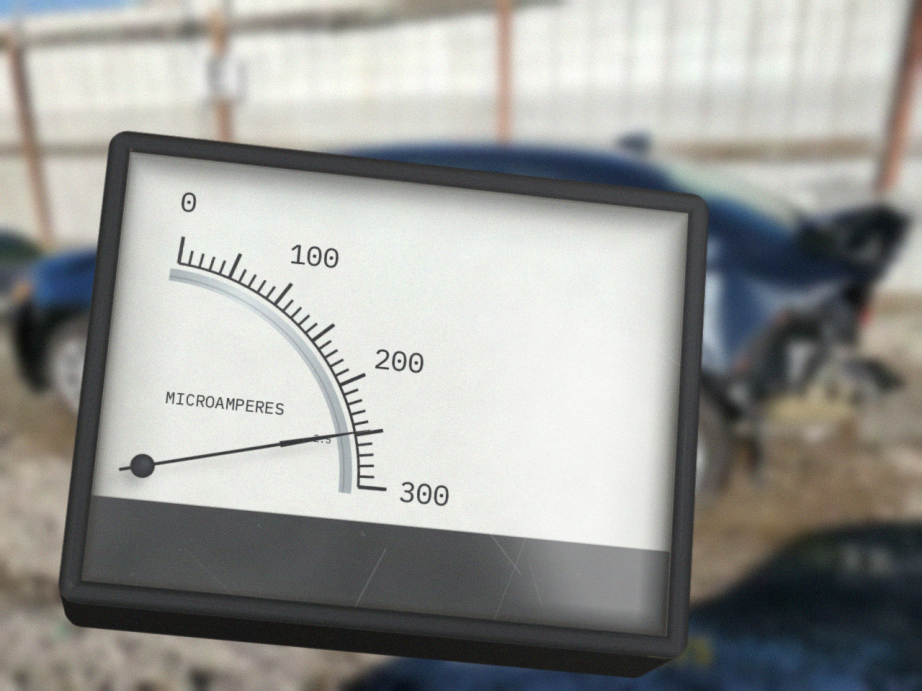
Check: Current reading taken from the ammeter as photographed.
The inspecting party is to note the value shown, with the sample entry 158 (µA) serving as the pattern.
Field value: 250 (µA)
